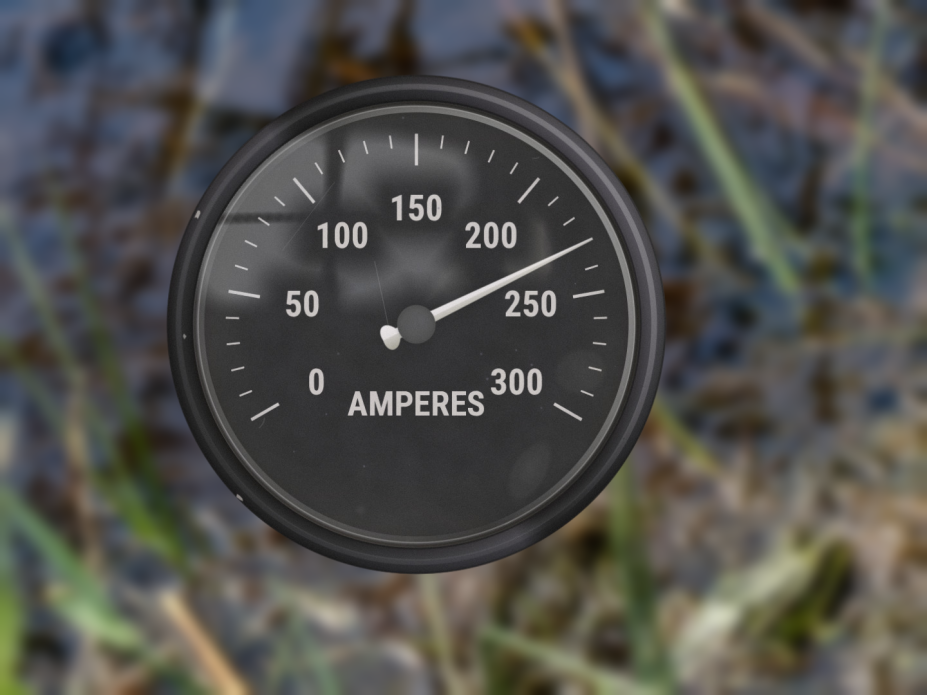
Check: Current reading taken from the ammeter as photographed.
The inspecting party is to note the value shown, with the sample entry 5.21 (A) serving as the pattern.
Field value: 230 (A)
